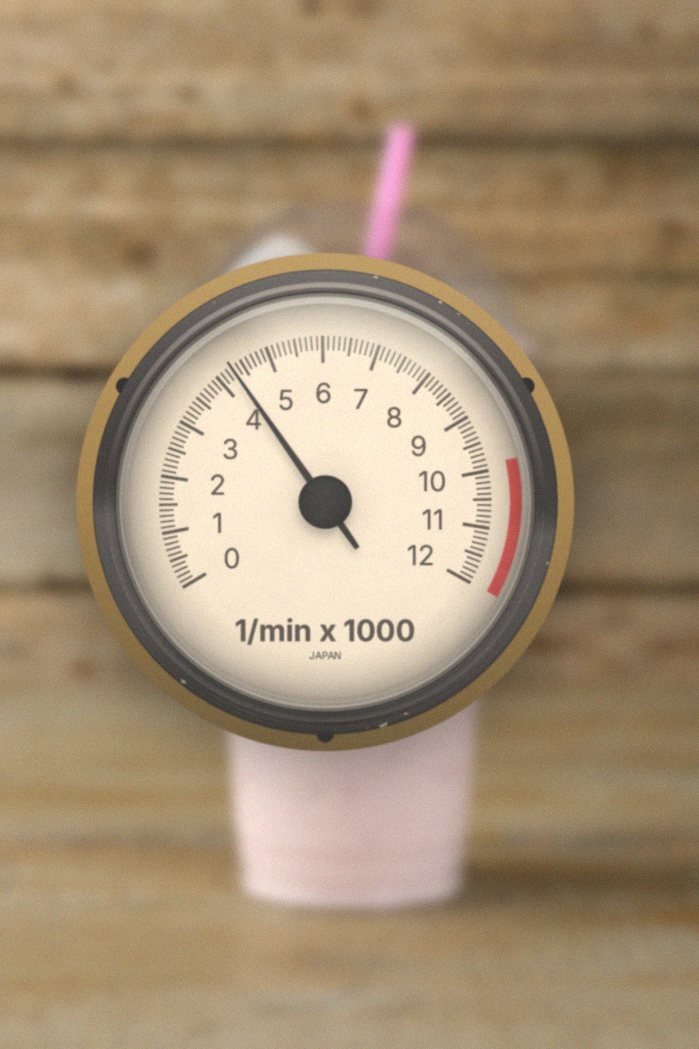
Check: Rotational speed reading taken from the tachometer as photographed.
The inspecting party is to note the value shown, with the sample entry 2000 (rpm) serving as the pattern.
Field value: 4300 (rpm)
